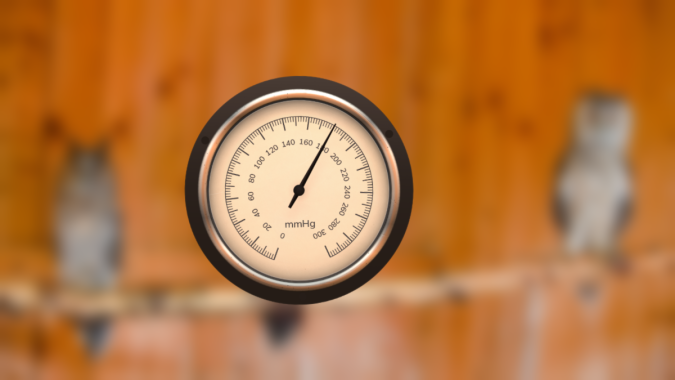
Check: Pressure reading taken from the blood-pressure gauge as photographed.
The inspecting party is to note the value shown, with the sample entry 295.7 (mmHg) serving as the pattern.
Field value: 180 (mmHg)
